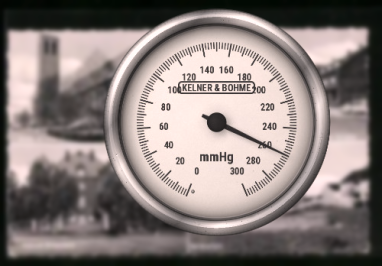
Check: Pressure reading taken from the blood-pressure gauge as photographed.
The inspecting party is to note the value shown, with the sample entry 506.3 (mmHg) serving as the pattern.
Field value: 260 (mmHg)
